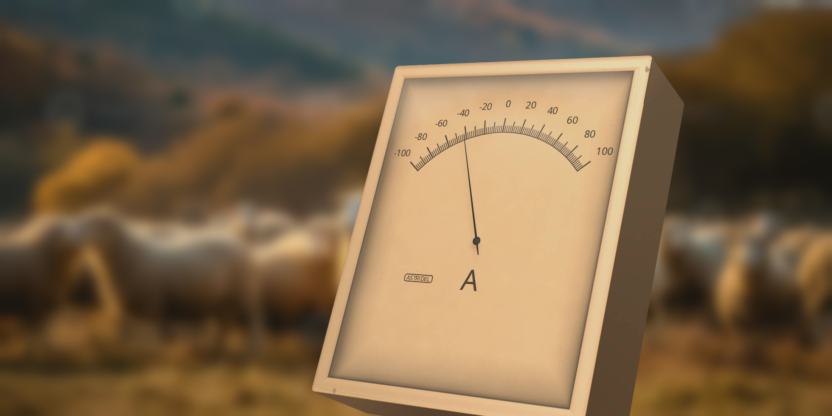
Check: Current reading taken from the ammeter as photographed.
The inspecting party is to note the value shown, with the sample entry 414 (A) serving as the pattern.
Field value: -40 (A)
